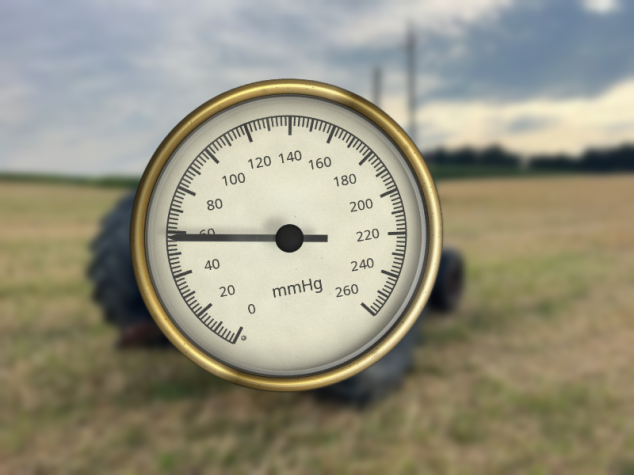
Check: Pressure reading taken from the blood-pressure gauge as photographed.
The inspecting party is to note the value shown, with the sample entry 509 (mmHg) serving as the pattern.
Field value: 58 (mmHg)
